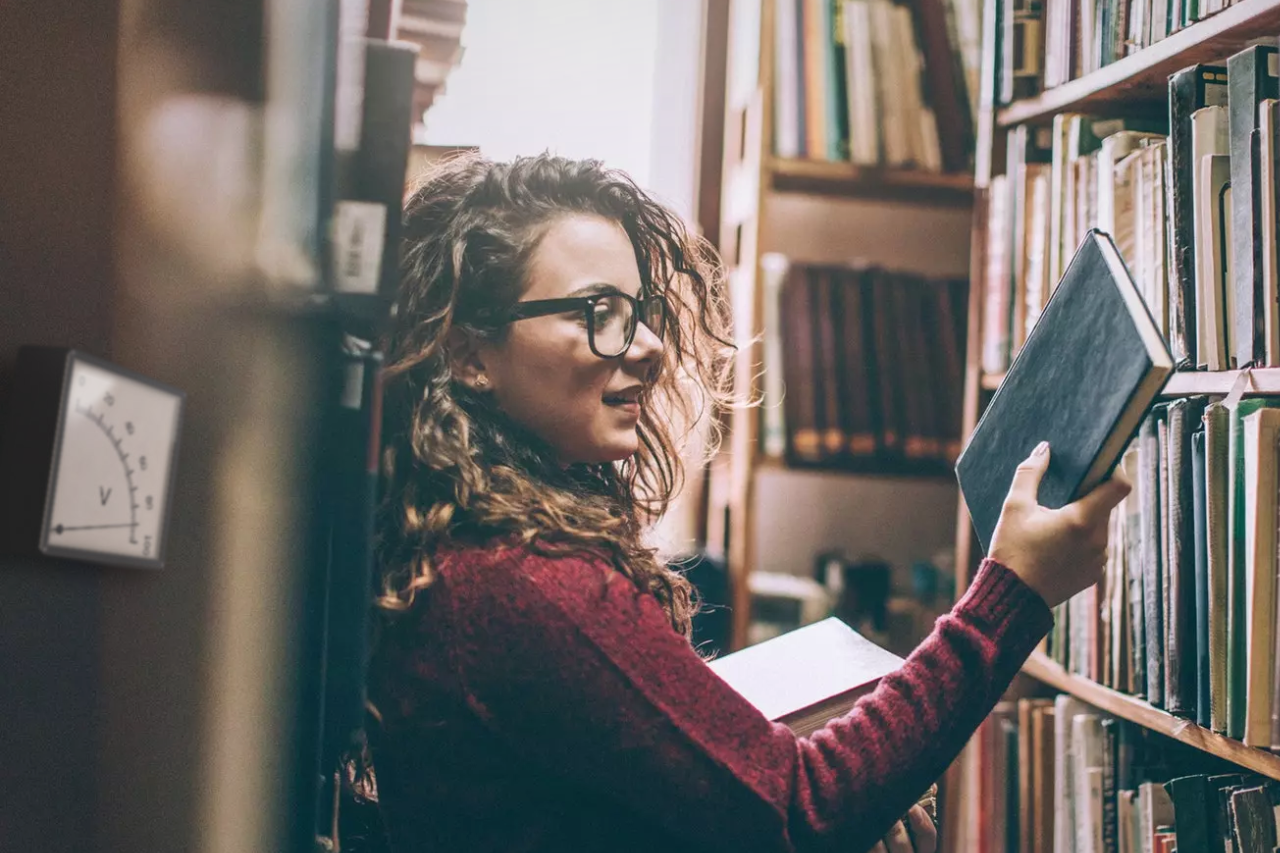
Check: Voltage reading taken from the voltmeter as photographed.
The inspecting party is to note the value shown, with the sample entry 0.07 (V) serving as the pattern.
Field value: 90 (V)
